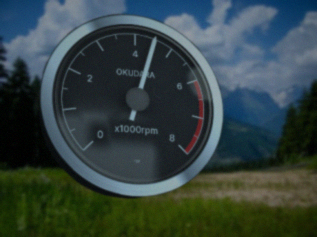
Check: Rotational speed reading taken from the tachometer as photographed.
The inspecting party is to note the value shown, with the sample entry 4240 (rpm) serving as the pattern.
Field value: 4500 (rpm)
